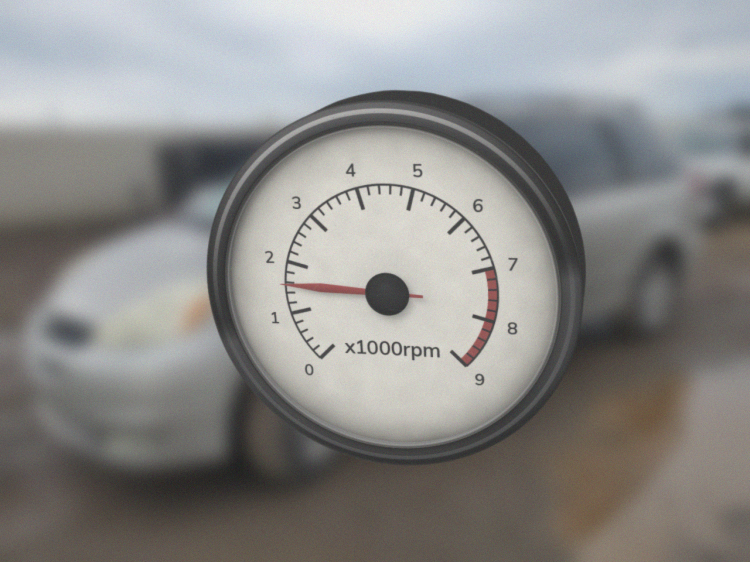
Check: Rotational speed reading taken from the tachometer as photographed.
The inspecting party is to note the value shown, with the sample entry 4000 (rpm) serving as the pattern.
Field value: 1600 (rpm)
